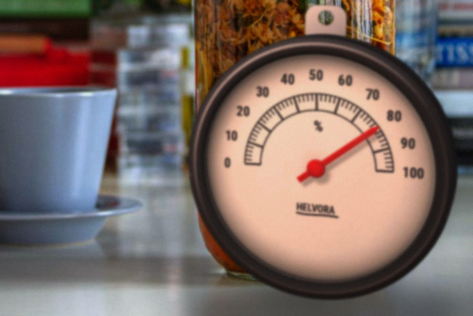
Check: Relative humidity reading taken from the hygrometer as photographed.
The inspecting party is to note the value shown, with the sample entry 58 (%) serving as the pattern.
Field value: 80 (%)
